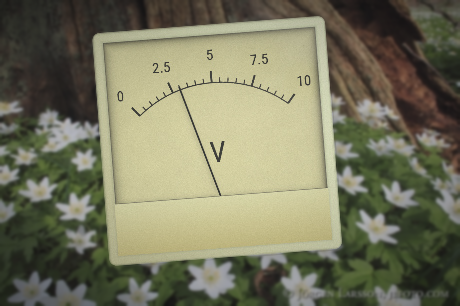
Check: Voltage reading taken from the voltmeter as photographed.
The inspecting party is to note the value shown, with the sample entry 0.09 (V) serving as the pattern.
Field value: 3 (V)
